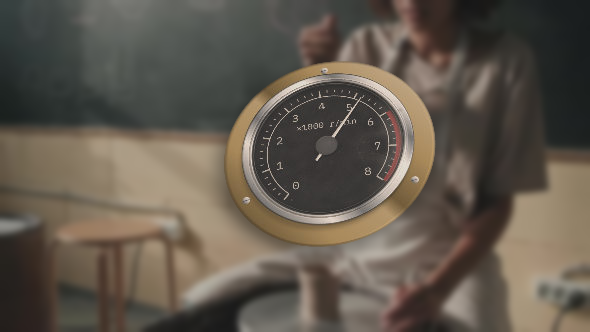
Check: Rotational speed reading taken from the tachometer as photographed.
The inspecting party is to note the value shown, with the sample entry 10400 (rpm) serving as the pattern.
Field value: 5200 (rpm)
